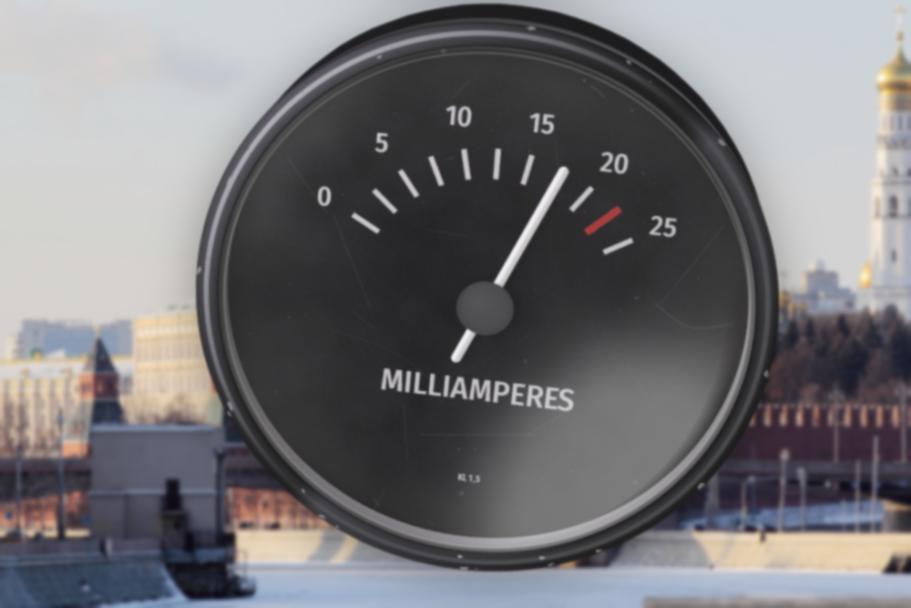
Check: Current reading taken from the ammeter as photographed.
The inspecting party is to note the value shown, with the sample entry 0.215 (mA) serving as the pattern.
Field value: 17.5 (mA)
